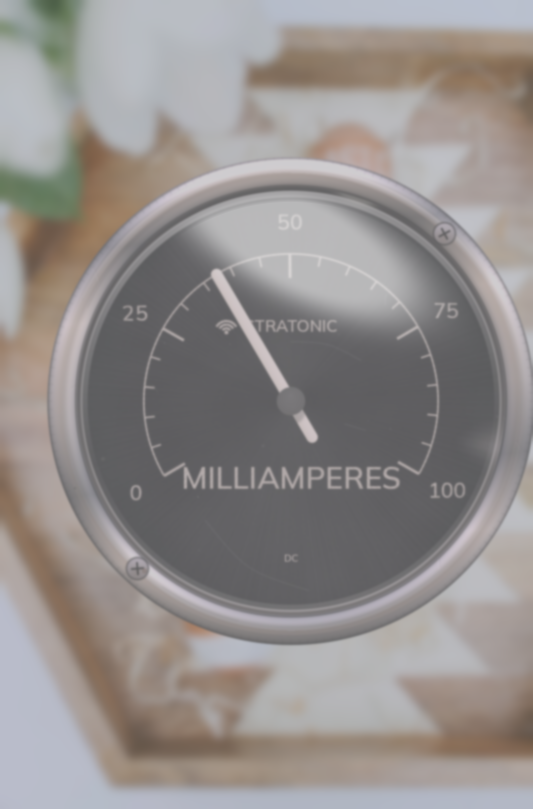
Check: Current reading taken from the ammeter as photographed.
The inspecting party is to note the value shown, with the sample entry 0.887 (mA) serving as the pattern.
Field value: 37.5 (mA)
